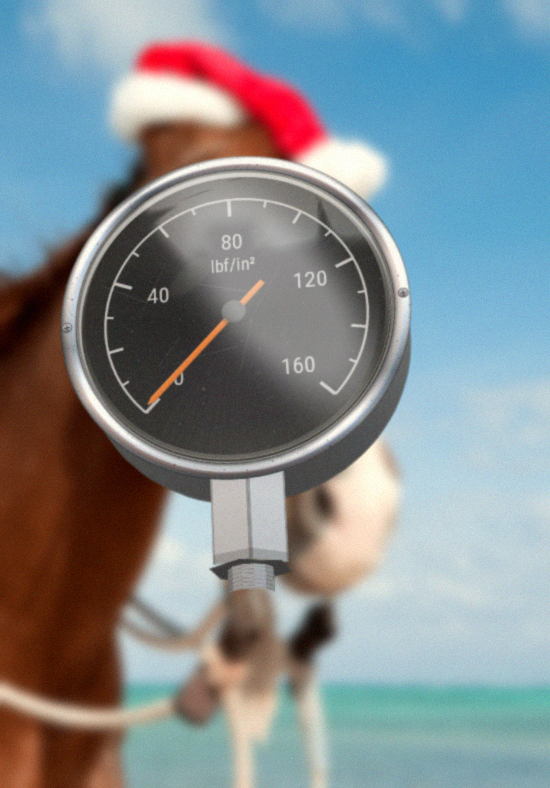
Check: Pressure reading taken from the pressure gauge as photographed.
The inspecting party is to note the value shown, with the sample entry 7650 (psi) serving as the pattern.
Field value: 0 (psi)
